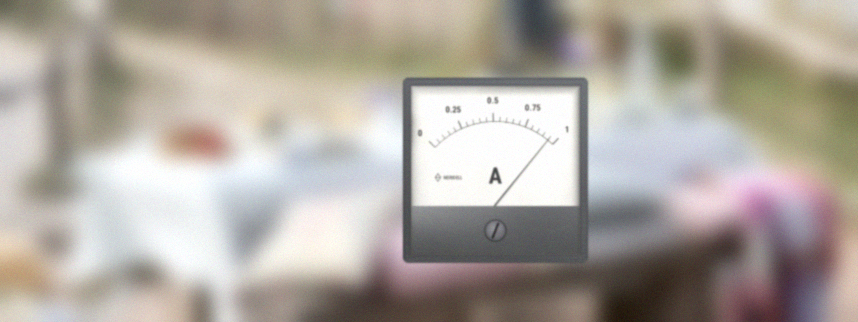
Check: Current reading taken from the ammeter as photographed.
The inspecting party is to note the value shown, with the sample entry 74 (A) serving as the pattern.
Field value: 0.95 (A)
